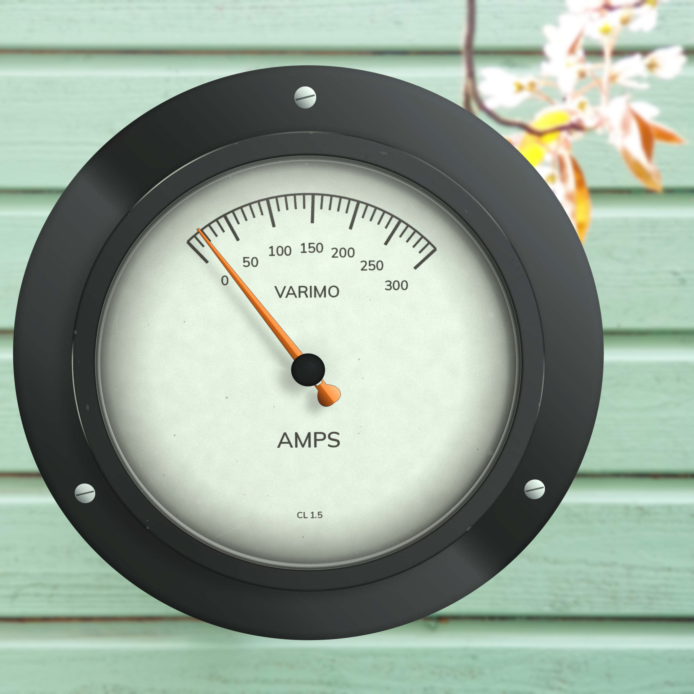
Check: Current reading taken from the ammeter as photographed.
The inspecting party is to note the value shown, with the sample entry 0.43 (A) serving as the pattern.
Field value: 20 (A)
